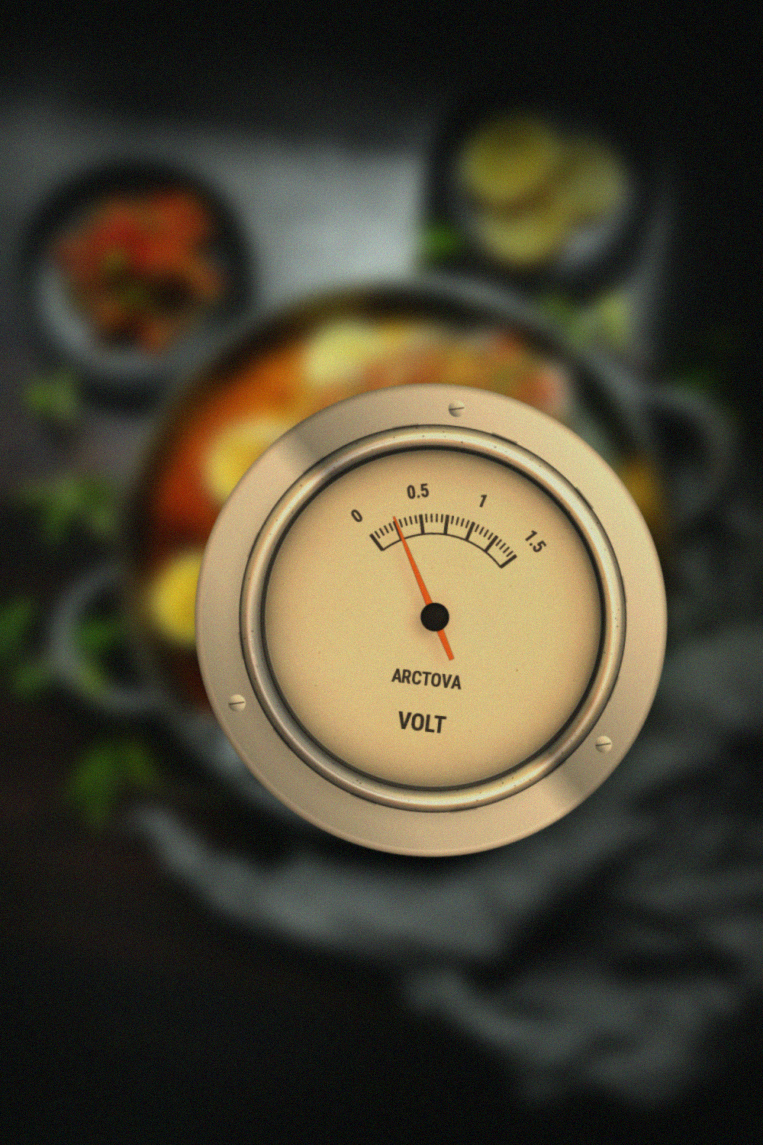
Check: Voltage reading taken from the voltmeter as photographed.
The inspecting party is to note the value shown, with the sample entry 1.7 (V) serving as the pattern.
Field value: 0.25 (V)
